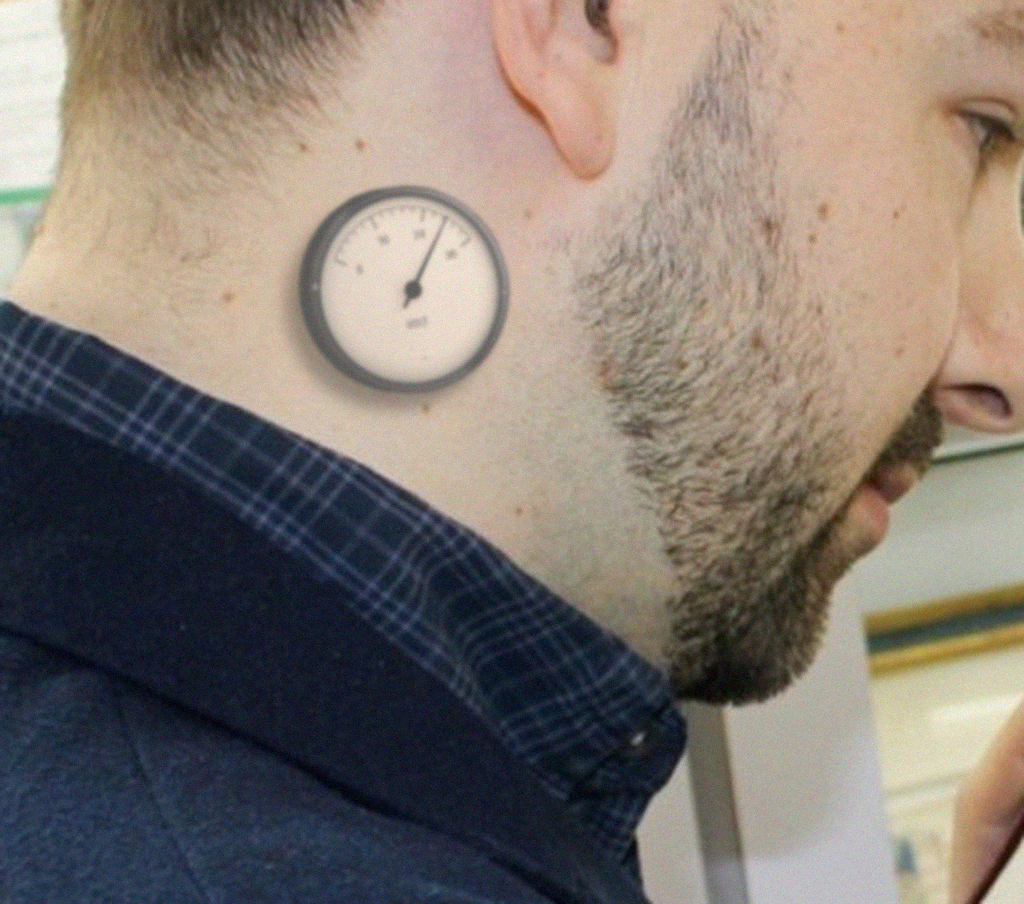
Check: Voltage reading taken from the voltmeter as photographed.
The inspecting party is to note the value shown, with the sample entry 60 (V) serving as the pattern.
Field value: 24 (V)
